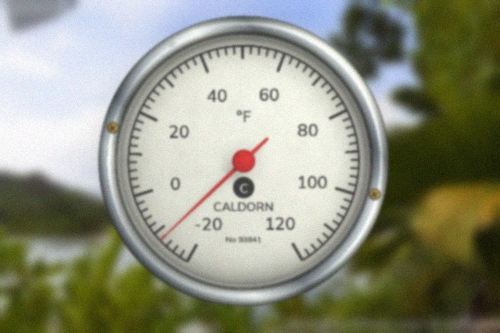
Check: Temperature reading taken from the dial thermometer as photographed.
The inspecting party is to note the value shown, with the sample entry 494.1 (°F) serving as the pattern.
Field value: -12 (°F)
